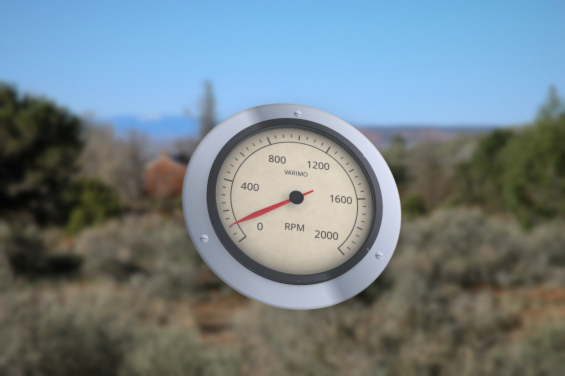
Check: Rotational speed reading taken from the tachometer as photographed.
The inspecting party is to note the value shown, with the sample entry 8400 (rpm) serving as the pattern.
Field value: 100 (rpm)
